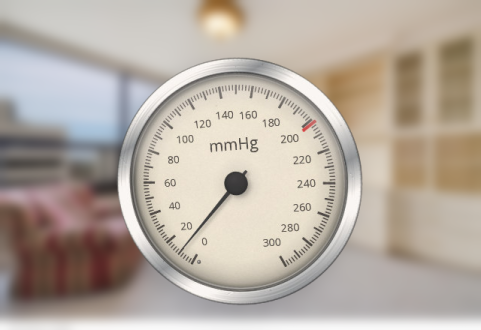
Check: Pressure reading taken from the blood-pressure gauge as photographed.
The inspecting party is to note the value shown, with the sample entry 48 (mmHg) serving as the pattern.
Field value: 10 (mmHg)
